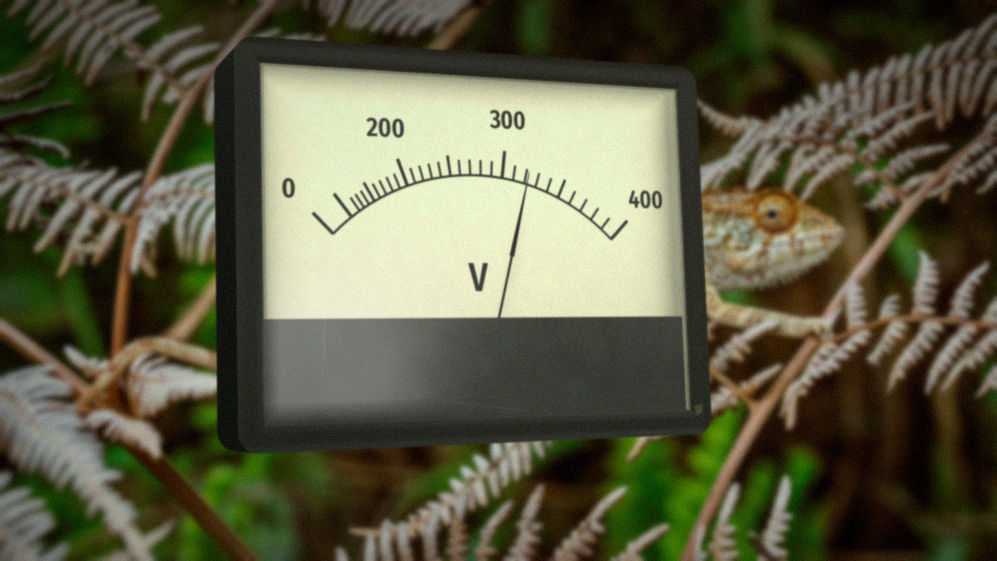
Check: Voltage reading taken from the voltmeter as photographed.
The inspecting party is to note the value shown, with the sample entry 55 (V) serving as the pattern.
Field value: 320 (V)
